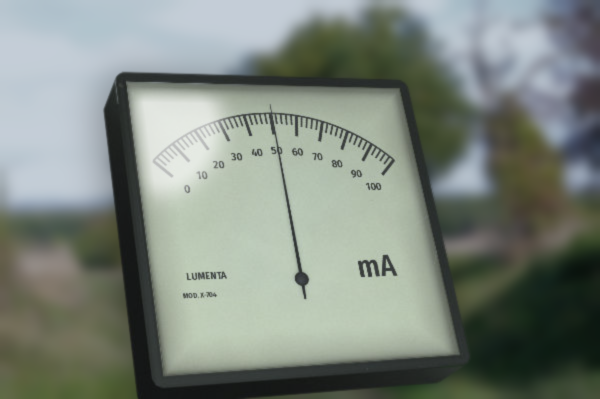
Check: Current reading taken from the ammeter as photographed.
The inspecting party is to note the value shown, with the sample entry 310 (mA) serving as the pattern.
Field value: 50 (mA)
